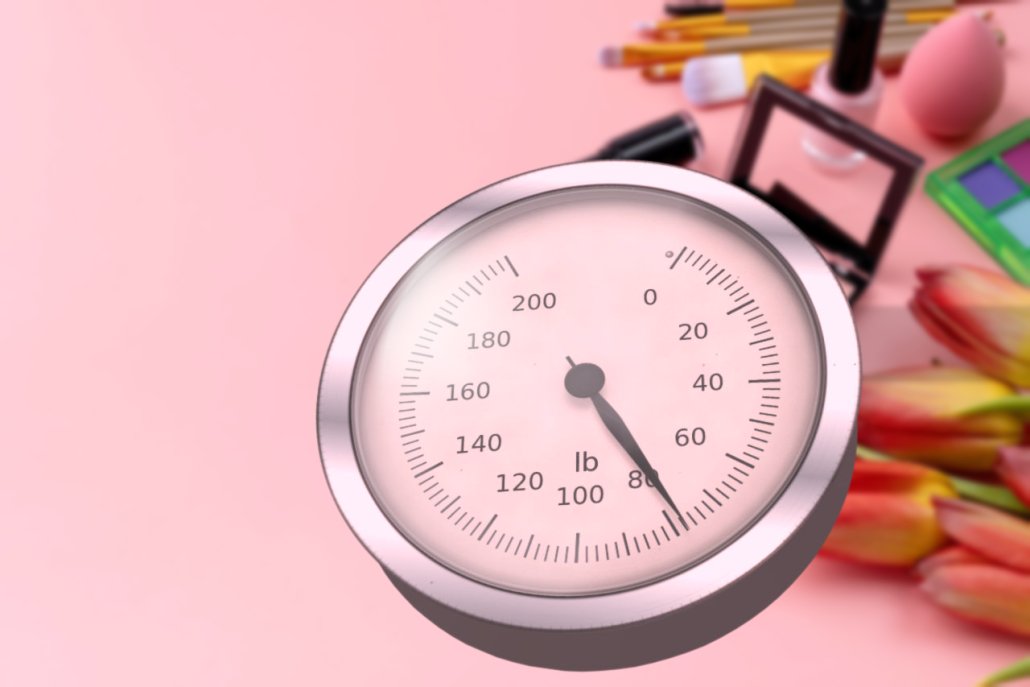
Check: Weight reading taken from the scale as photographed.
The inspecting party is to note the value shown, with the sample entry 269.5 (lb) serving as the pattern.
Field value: 78 (lb)
